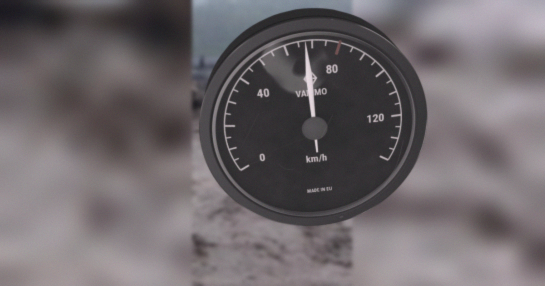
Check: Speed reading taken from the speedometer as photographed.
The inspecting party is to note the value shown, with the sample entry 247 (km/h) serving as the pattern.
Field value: 67.5 (km/h)
